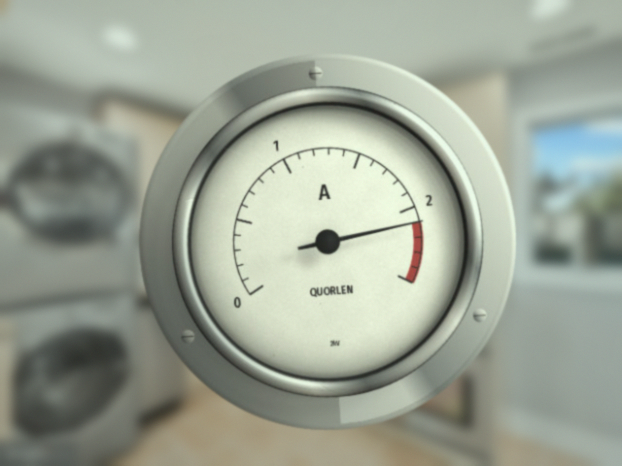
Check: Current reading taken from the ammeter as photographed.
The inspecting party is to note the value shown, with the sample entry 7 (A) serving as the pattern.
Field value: 2.1 (A)
